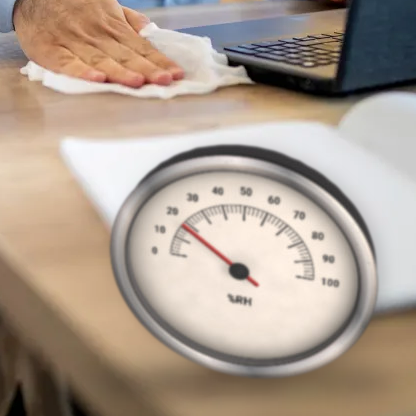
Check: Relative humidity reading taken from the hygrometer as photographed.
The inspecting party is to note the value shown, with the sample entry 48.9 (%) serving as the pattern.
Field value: 20 (%)
